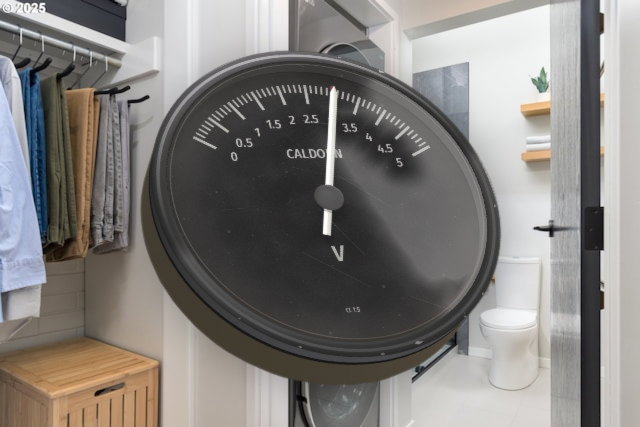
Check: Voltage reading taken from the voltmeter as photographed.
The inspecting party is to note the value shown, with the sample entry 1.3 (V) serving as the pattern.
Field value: 3 (V)
